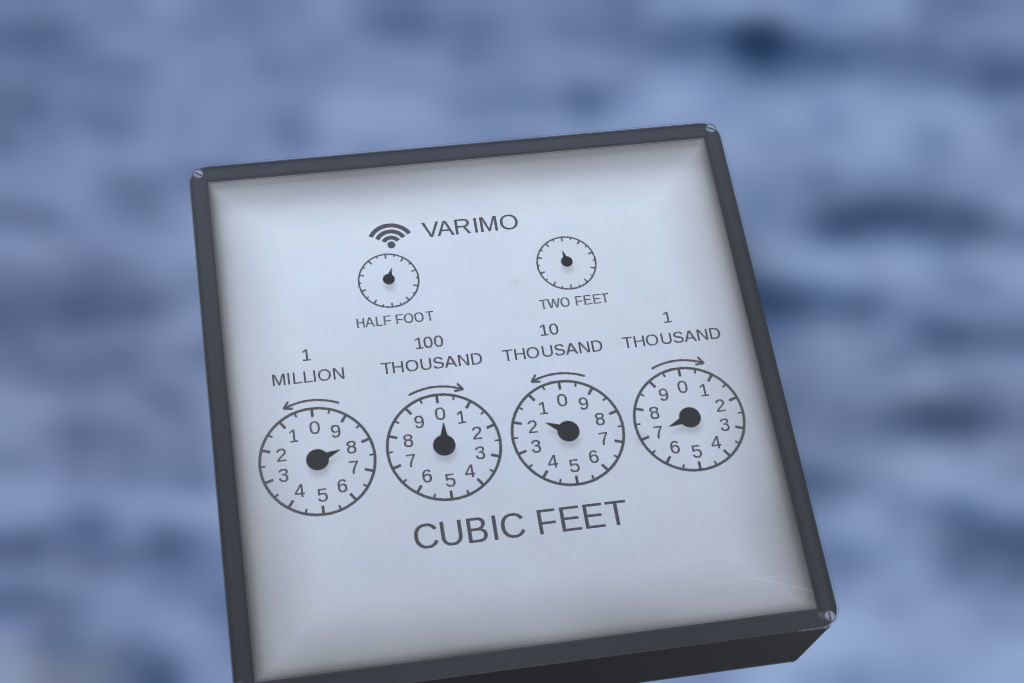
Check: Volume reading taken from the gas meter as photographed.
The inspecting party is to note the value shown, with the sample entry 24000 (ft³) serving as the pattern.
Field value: 801700 (ft³)
